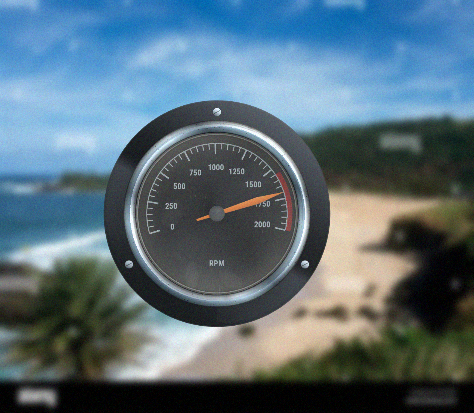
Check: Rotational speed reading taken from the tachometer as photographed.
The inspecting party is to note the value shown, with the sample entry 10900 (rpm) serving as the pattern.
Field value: 1700 (rpm)
